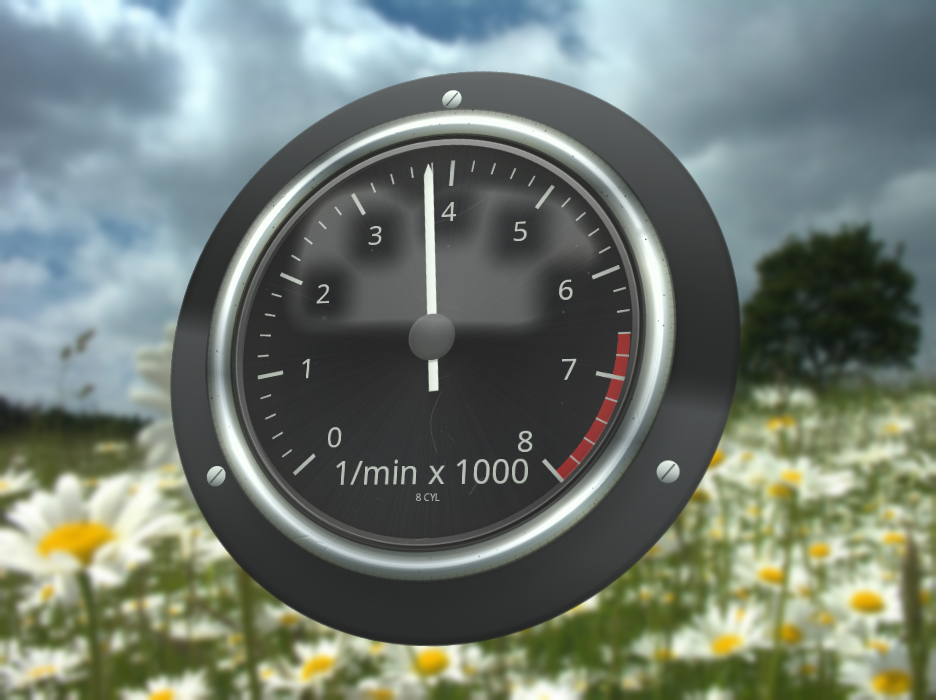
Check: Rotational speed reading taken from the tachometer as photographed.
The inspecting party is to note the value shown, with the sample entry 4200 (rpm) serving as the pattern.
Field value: 3800 (rpm)
